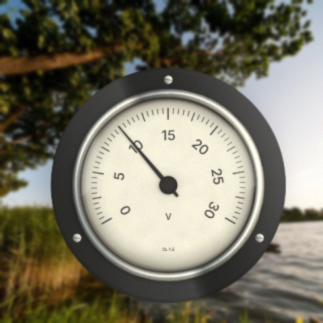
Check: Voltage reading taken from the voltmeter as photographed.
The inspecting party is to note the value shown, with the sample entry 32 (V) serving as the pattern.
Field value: 10 (V)
